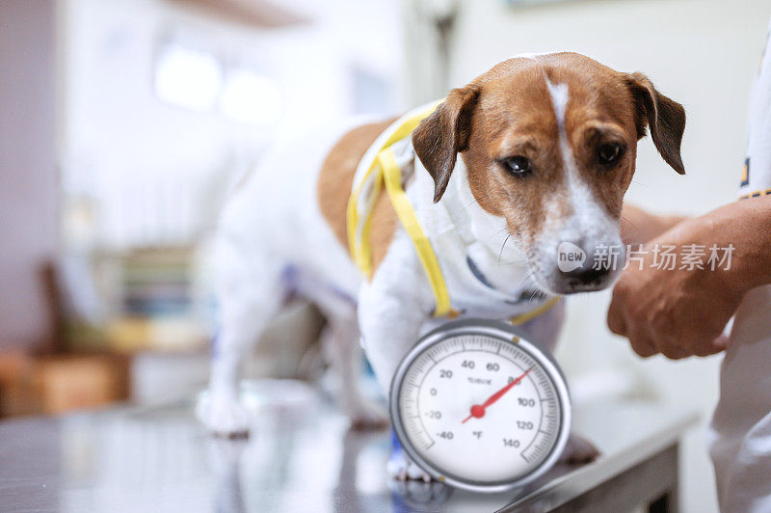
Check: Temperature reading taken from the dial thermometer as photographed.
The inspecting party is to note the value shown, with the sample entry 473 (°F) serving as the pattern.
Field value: 80 (°F)
